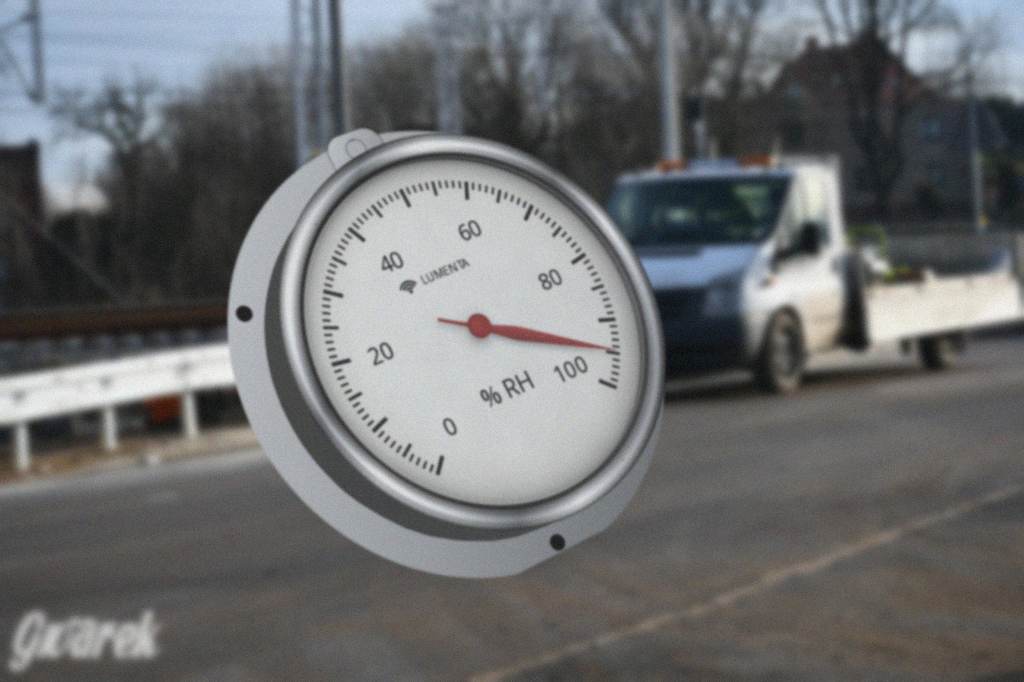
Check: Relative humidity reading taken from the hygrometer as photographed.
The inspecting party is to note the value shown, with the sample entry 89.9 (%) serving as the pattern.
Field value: 95 (%)
